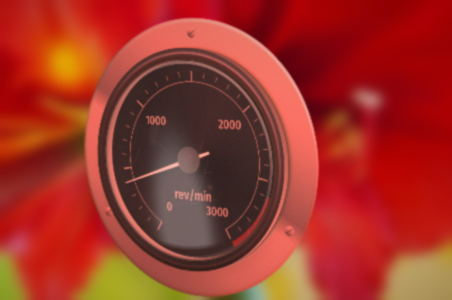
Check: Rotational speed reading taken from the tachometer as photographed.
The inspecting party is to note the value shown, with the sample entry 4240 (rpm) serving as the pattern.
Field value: 400 (rpm)
